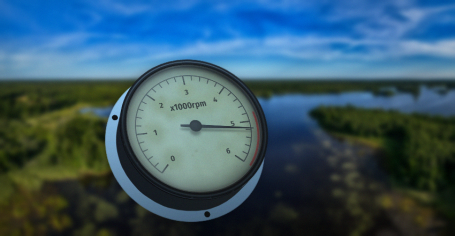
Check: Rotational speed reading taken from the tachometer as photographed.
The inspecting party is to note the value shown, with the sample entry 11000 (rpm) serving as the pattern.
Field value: 5200 (rpm)
